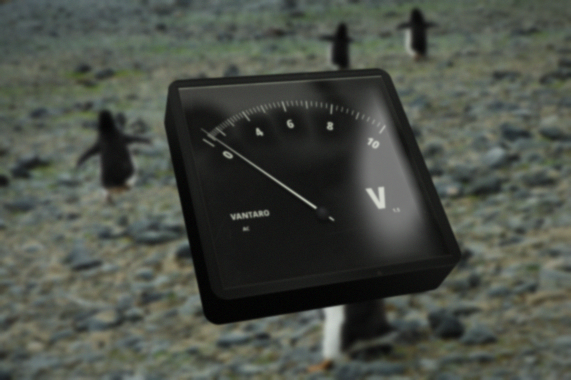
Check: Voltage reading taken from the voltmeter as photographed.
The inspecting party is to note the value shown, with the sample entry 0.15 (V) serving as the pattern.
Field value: 1 (V)
